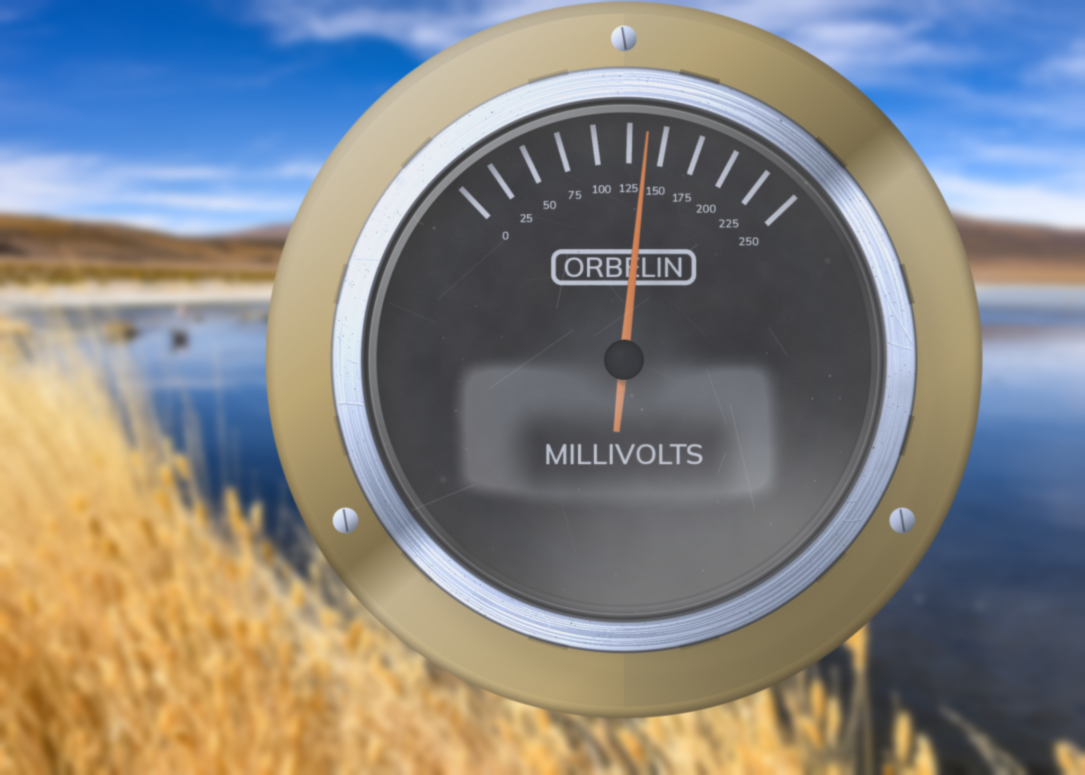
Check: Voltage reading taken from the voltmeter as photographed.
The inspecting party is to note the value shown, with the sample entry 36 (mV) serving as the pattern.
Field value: 137.5 (mV)
